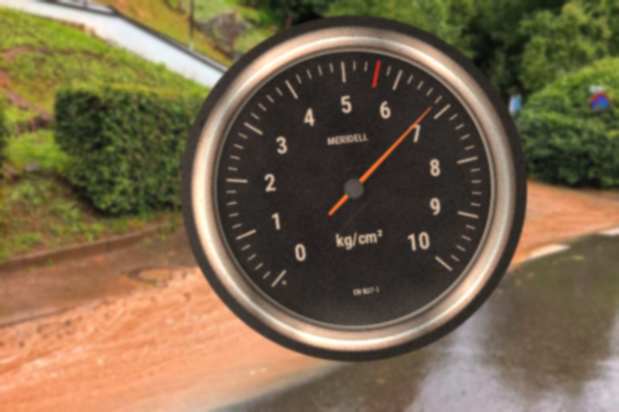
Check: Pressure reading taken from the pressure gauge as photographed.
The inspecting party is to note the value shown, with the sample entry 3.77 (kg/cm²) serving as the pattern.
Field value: 6.8 (kg/cm²)
